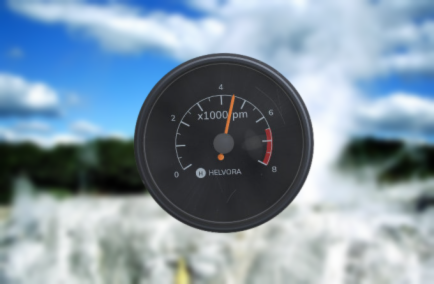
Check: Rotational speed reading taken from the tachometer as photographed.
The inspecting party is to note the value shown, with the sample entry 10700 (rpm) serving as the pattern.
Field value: 4500 (rpm)
